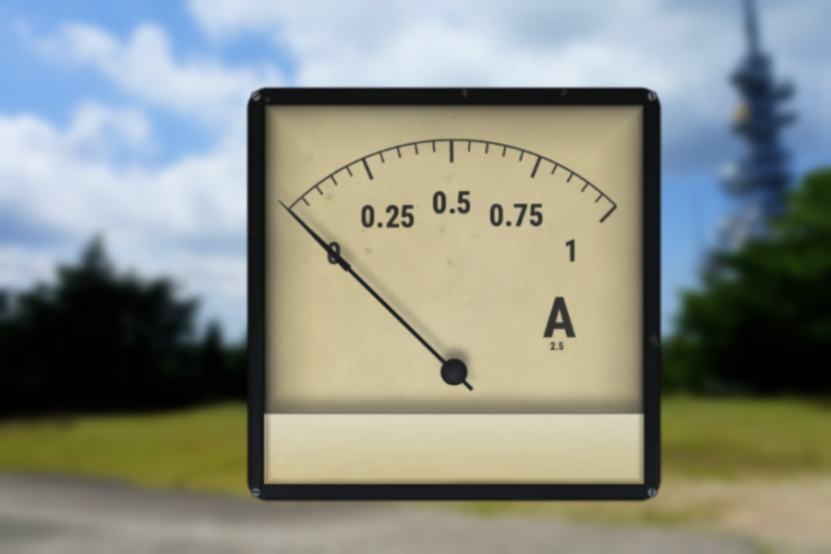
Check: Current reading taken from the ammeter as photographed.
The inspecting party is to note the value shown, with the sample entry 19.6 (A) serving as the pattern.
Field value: 0 (A)
